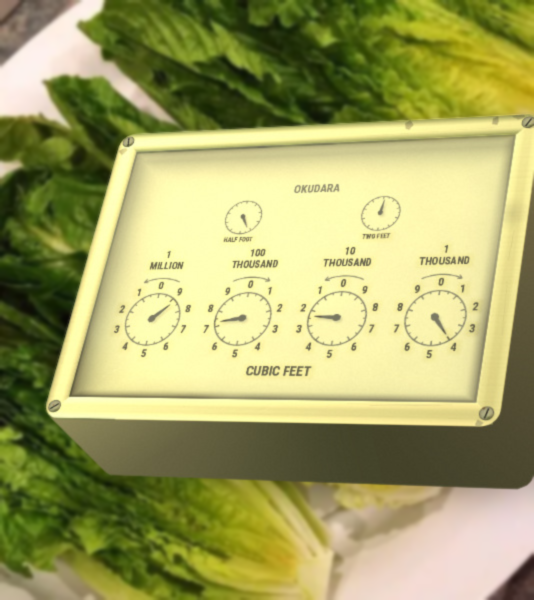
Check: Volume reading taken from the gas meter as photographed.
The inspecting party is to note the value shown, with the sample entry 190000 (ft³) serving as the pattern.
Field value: 872400 (ft³)
